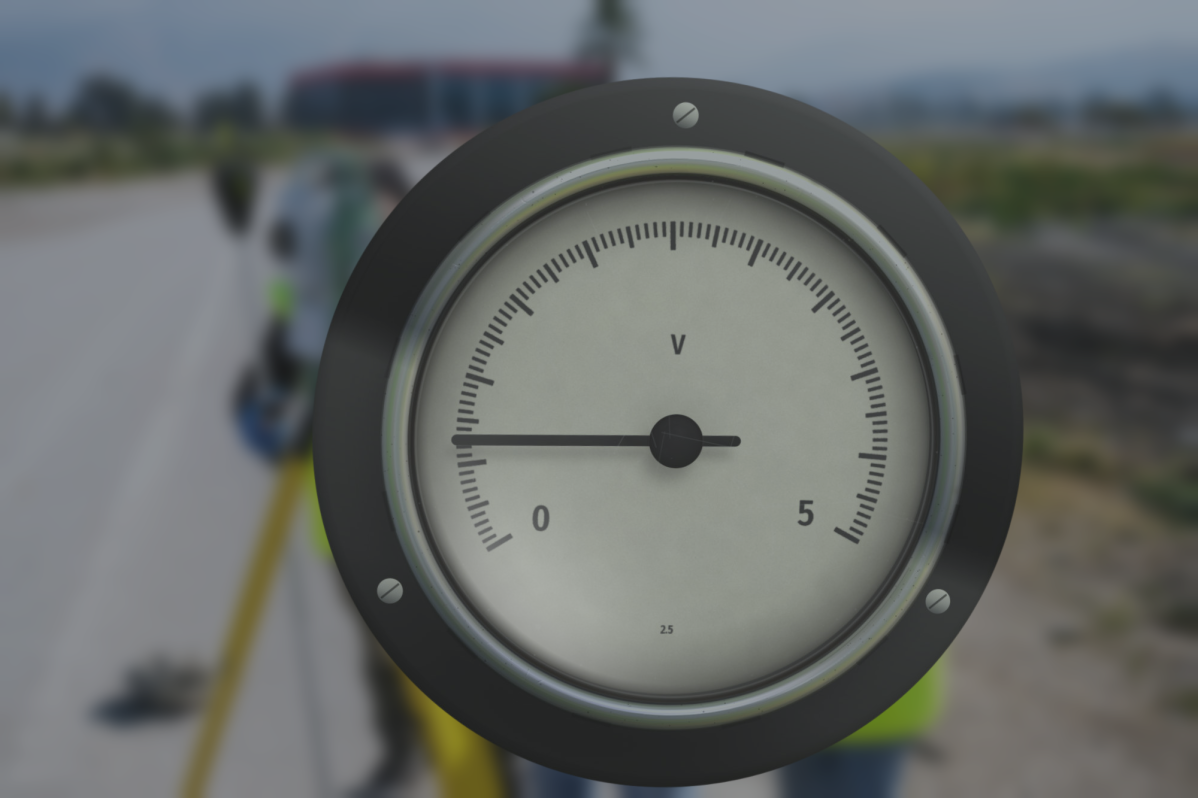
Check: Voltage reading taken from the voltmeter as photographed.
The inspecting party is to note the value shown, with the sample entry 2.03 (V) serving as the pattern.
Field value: 0.65 (V)
